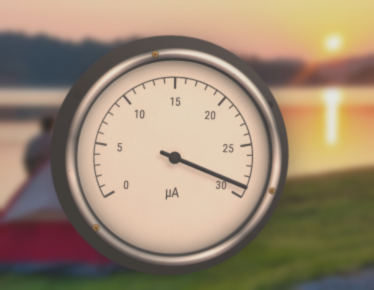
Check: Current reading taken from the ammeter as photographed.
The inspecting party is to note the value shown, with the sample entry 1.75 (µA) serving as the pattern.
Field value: 29 (µA)
